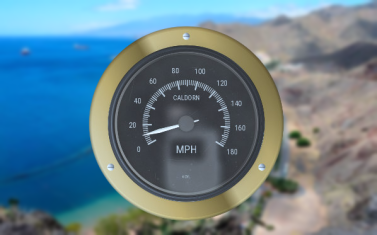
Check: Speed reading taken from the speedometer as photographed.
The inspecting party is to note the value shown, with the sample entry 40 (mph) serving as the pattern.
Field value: 10 (mph)
